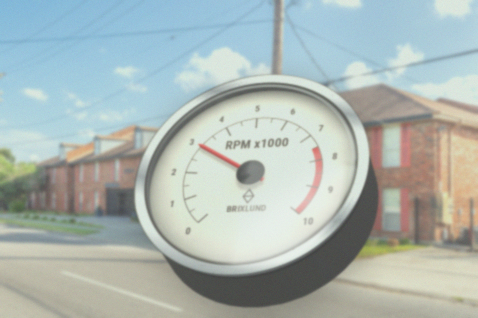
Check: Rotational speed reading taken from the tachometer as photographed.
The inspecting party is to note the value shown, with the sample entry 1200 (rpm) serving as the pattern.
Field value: 3000 (rpm)
